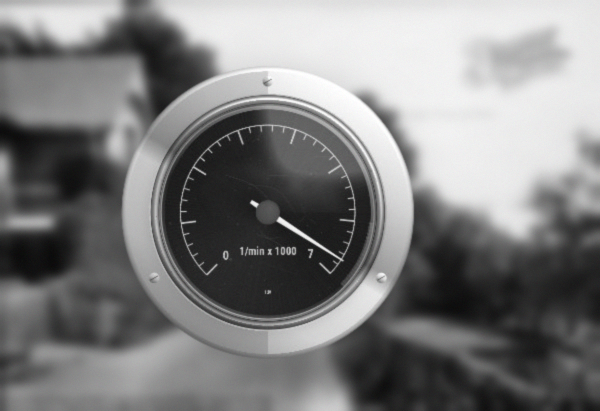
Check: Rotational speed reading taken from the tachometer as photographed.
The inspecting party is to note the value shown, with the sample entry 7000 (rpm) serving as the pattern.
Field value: 6700 (rpm)
